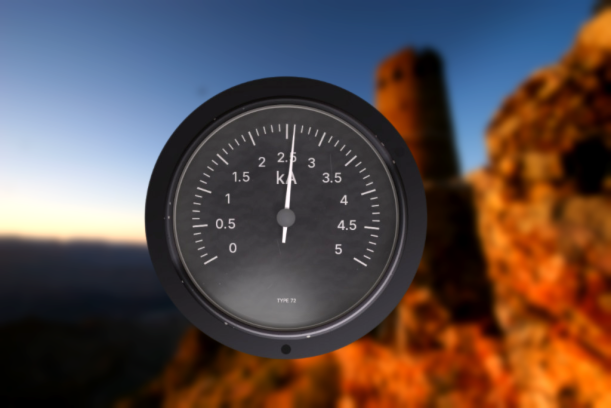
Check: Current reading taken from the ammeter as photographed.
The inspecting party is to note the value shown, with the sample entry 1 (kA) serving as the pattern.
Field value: 2.6 (kA)
